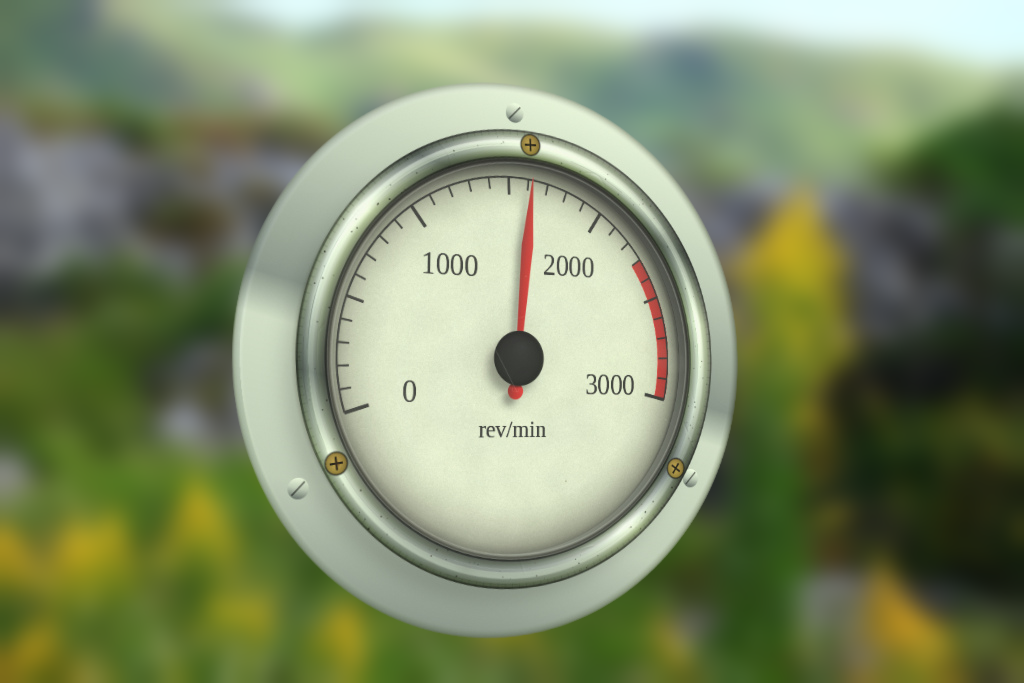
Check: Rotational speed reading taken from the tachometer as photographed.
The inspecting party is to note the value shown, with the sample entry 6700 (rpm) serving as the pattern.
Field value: 1600 (rpm)
